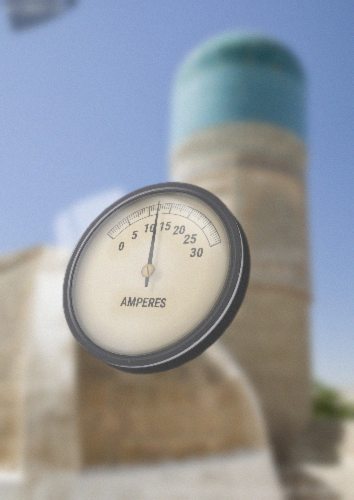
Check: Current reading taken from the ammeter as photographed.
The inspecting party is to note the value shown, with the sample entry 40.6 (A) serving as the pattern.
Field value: 12.5 (A)
